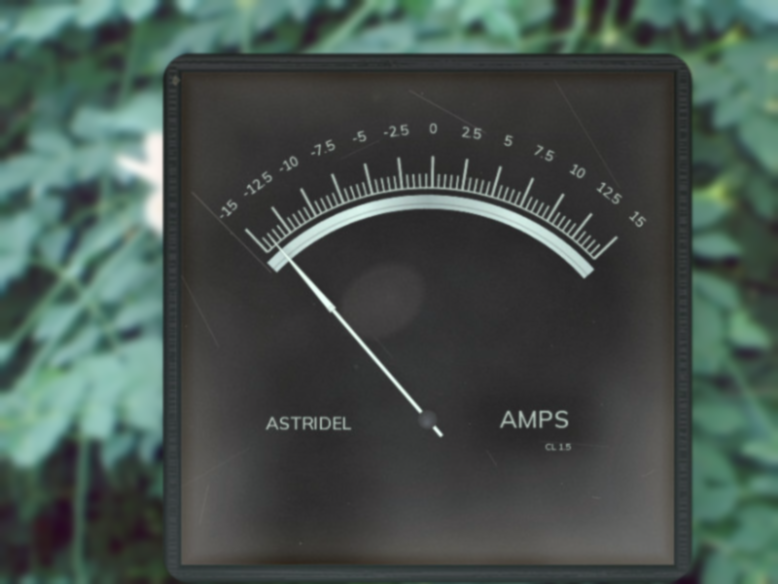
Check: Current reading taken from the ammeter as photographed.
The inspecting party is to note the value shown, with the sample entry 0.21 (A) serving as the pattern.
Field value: -14 (A)
